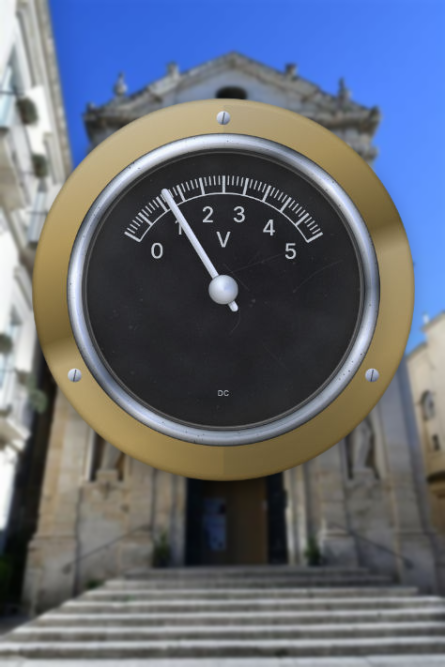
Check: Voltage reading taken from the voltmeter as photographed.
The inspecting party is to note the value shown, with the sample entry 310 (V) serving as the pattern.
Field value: 1.2 (V)
